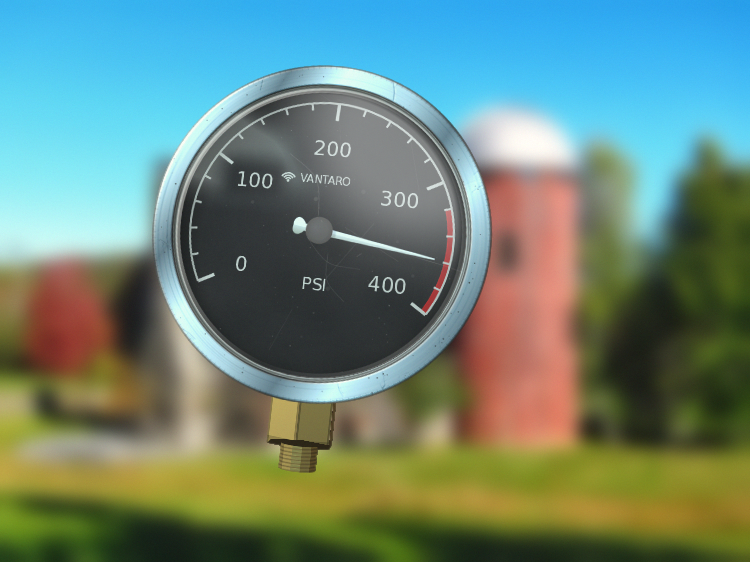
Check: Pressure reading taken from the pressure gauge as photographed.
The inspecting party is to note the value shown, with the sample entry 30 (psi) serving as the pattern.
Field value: 360 (psi)
